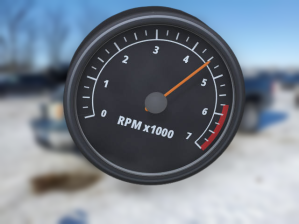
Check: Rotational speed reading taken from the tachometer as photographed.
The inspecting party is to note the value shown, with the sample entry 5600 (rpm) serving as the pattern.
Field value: 4500 (rpm)
